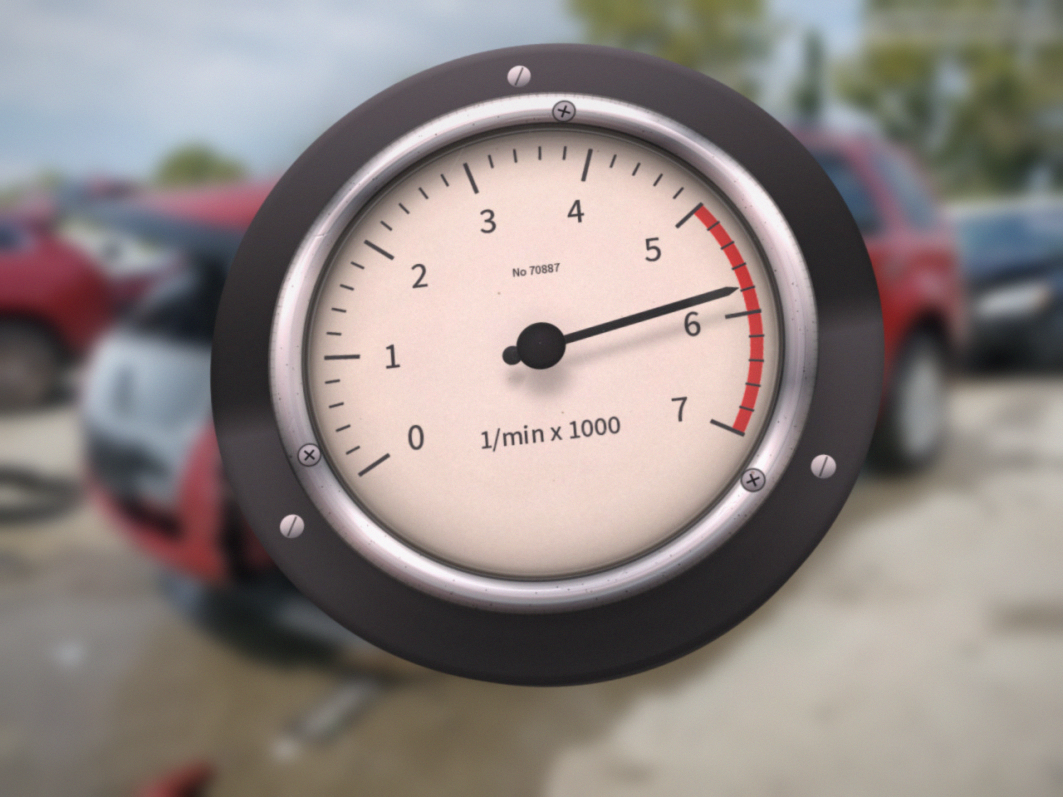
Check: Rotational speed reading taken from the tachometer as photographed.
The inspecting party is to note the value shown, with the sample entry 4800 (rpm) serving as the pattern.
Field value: 5800 (rpm)
